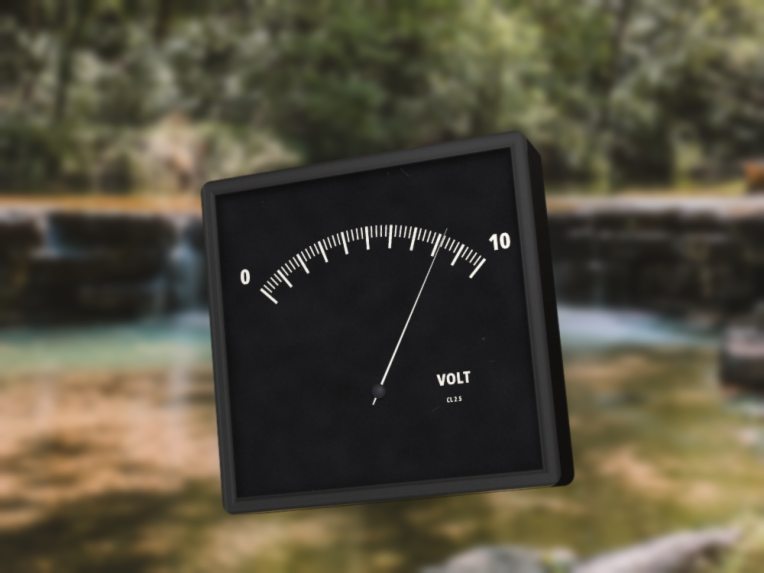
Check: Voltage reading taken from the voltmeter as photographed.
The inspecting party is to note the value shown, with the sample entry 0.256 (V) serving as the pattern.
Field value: 8.2 (V)
